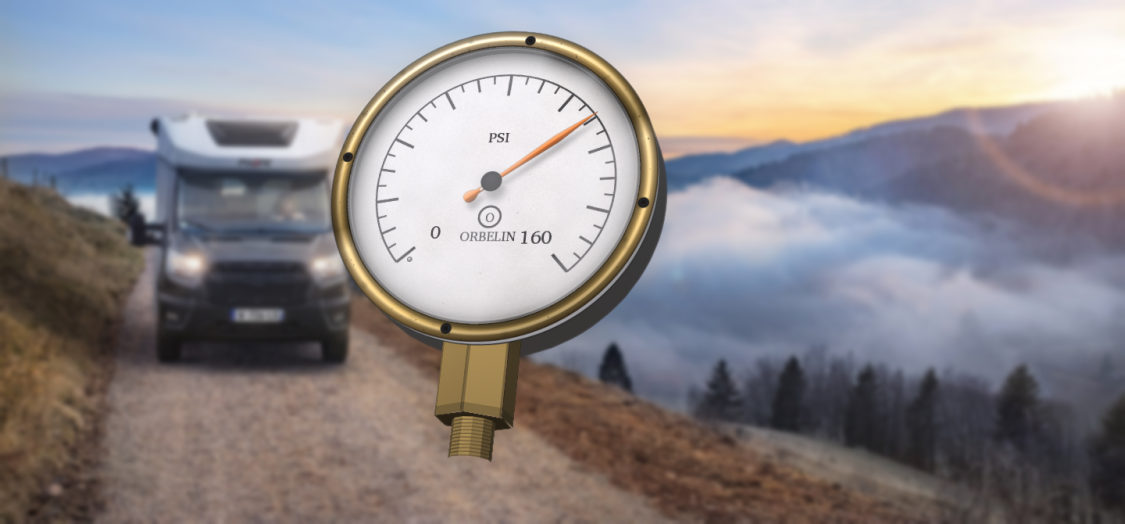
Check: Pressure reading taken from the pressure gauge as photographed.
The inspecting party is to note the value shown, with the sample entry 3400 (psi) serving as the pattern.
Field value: 110 (psi)
